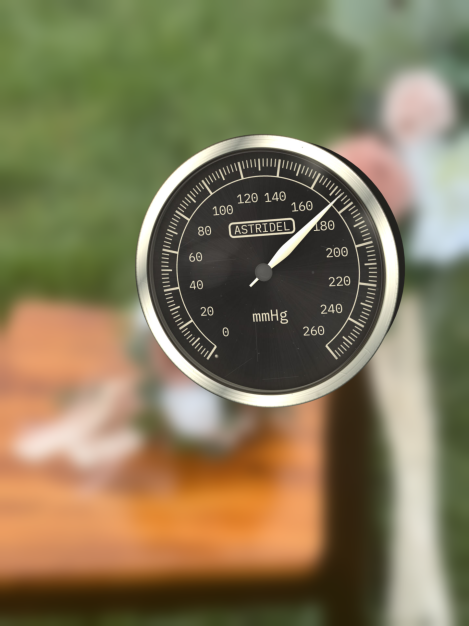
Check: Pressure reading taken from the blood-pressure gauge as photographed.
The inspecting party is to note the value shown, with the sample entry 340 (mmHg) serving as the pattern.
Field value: 174 (mmHg)
